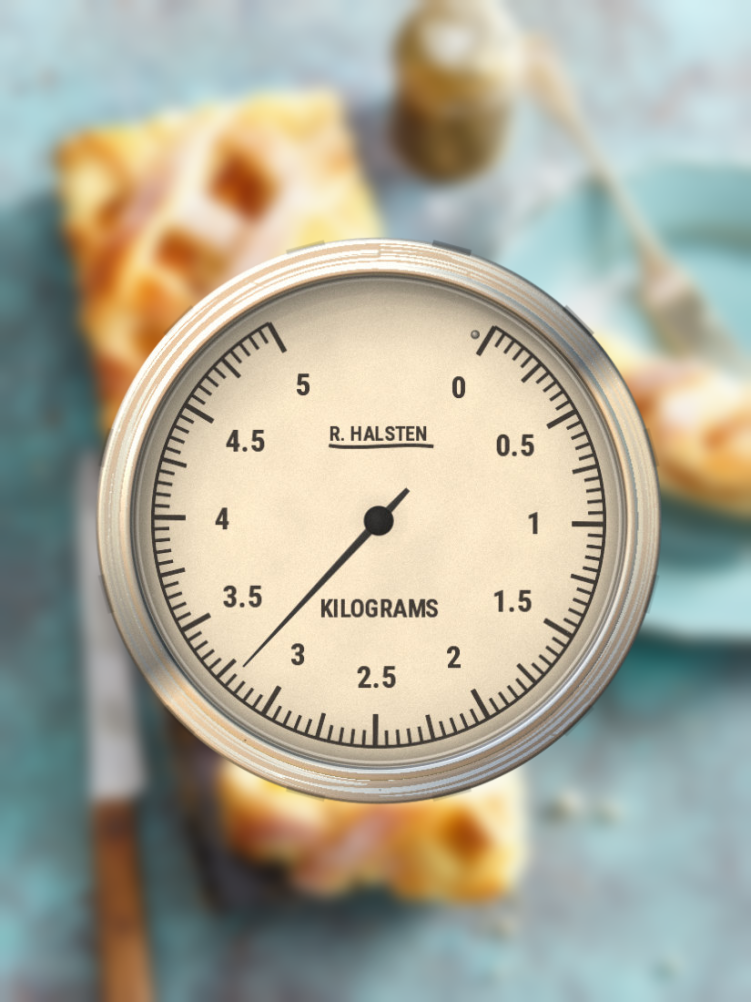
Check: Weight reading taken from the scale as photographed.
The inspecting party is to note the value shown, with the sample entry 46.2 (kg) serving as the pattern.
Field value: 3.2 (kg)
